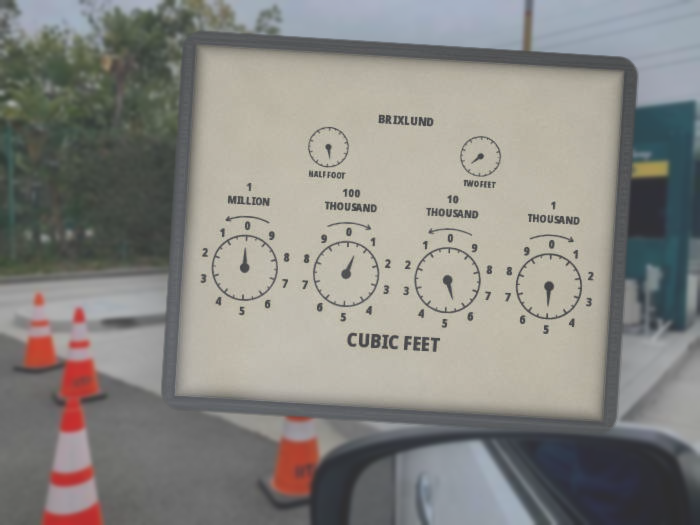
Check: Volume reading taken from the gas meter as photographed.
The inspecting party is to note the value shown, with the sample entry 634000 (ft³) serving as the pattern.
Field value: 5500 (ft³)
